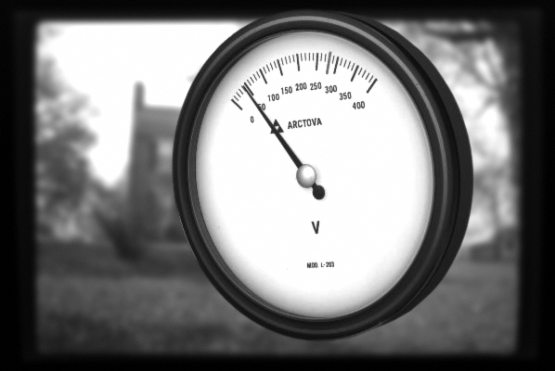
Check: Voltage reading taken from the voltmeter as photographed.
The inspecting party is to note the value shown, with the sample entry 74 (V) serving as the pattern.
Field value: 50 (V)
